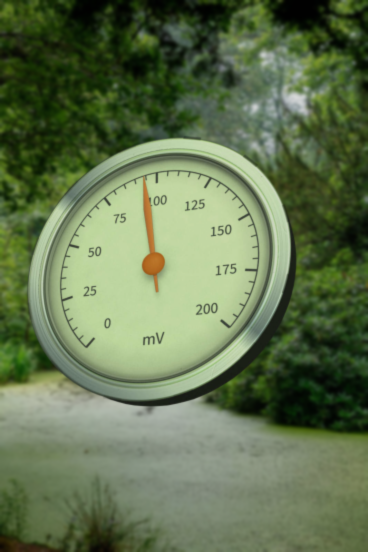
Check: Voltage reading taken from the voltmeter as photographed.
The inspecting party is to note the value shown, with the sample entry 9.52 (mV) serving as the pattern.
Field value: 95 (mV)
